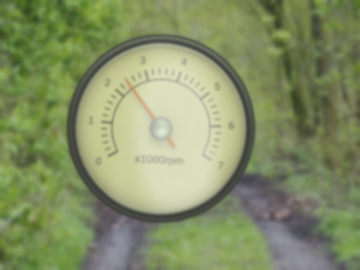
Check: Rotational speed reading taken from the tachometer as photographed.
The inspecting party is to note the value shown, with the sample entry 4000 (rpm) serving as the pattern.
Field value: 2400 (rpm)
